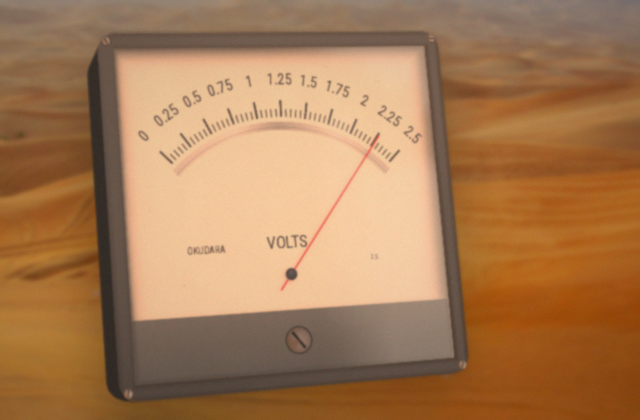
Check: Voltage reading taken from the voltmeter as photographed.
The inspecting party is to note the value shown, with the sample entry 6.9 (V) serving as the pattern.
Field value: 2.25 (V)
